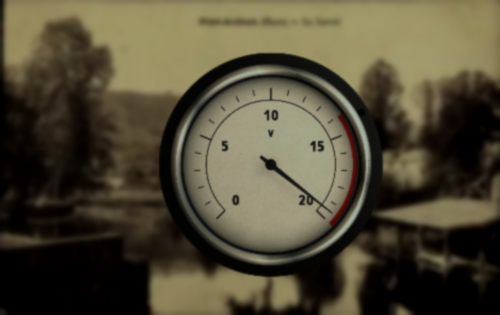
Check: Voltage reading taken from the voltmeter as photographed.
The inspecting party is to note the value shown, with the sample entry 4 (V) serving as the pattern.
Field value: 19.5 (V)
